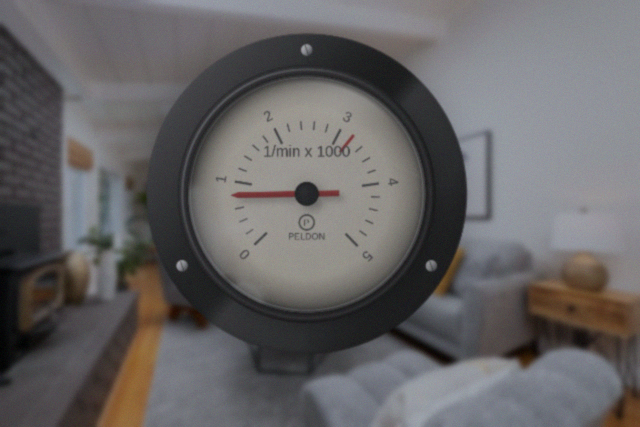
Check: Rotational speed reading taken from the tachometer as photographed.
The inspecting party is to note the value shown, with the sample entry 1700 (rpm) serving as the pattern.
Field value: 800 (rpm)
